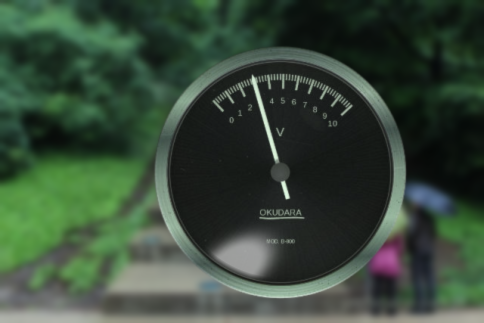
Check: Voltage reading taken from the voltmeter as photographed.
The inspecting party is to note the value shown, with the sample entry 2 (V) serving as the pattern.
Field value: 3 (V)
